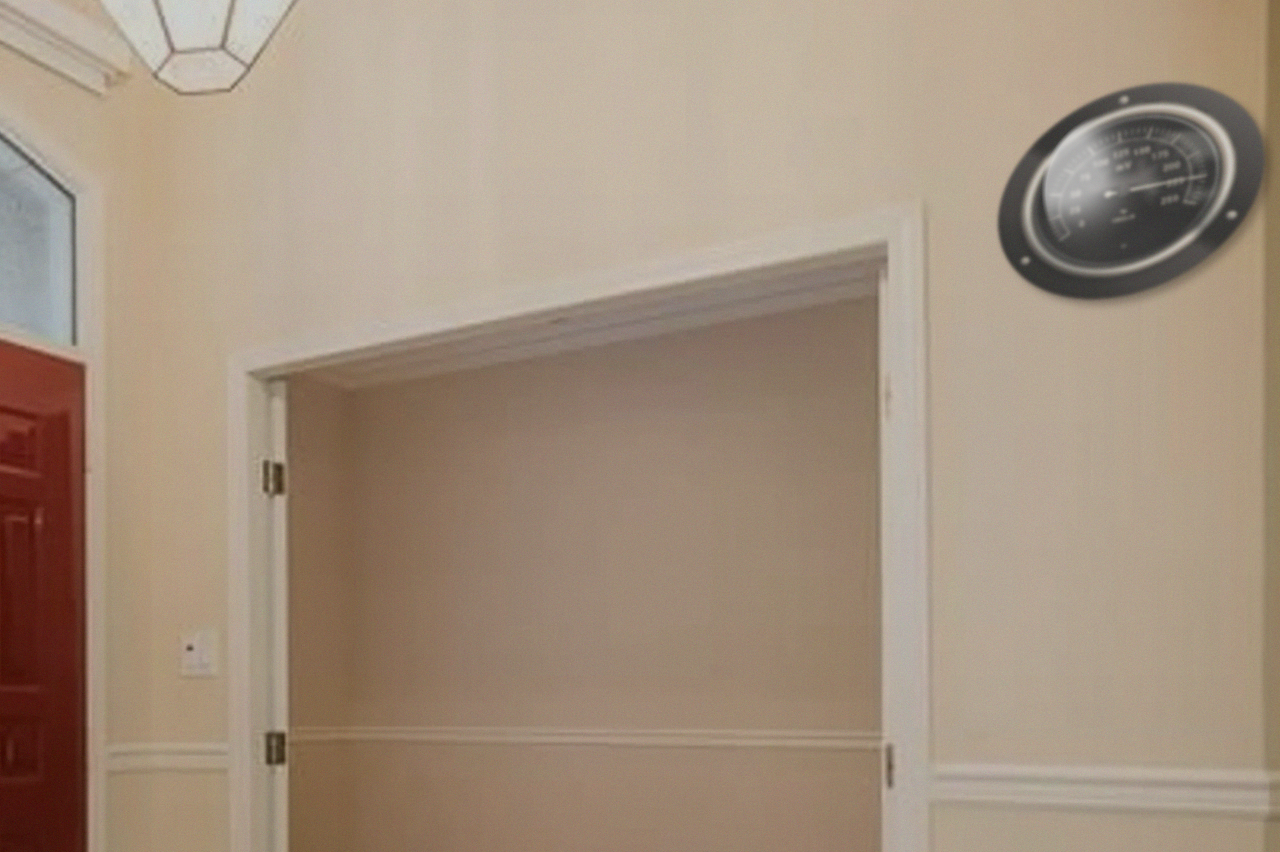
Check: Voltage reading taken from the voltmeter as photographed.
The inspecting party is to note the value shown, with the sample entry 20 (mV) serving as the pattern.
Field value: 225 (mV)
